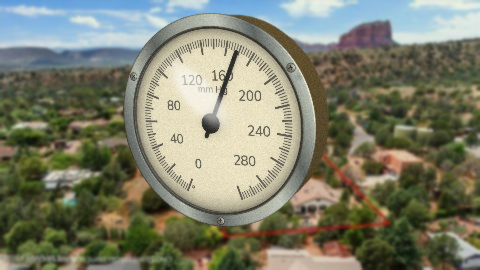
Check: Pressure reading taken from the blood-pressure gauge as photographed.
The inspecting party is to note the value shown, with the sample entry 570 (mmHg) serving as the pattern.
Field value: 170 (mmHg)
